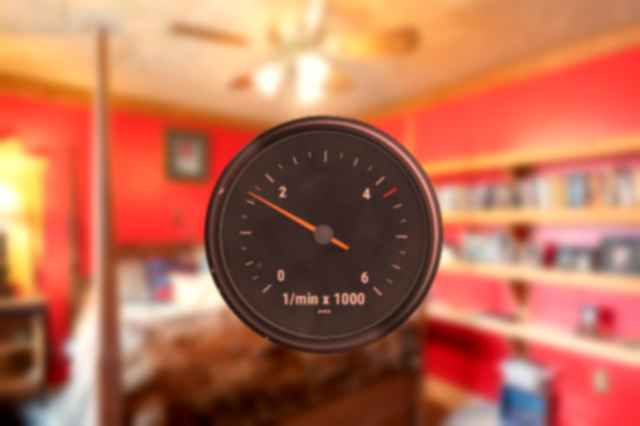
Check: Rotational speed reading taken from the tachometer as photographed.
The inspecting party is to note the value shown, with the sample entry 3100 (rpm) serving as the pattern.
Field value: 1625 (rpm)
